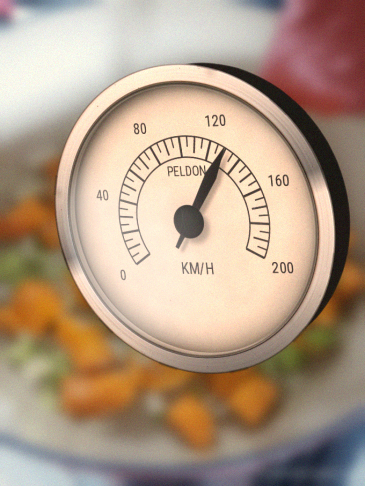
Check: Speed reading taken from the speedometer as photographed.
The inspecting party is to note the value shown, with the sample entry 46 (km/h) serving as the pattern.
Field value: 130 (km/h)
